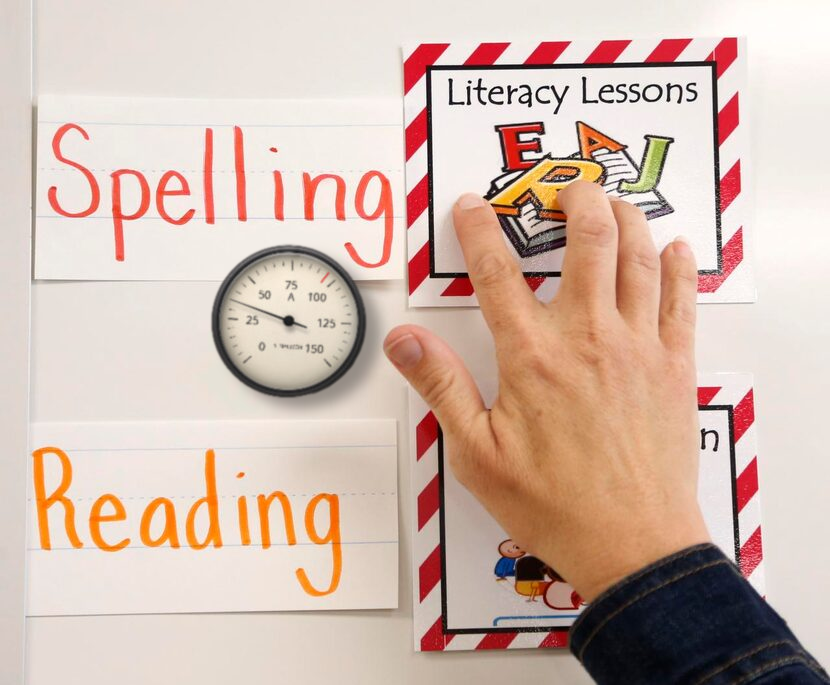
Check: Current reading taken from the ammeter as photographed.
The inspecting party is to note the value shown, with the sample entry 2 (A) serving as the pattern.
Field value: 35 (A)
